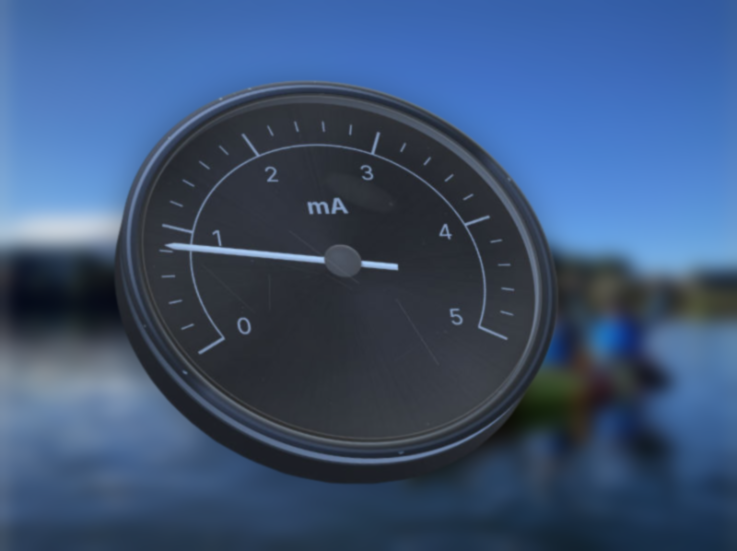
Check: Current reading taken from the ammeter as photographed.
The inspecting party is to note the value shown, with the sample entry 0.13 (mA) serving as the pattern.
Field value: 0.8 (mA)
